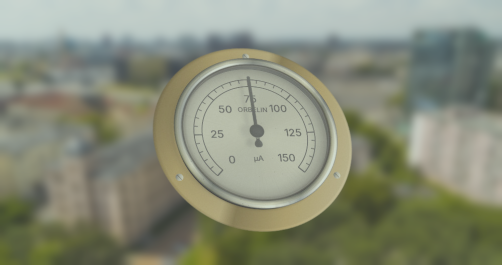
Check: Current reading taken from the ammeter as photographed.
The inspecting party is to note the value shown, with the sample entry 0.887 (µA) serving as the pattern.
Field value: 75 (µA)
